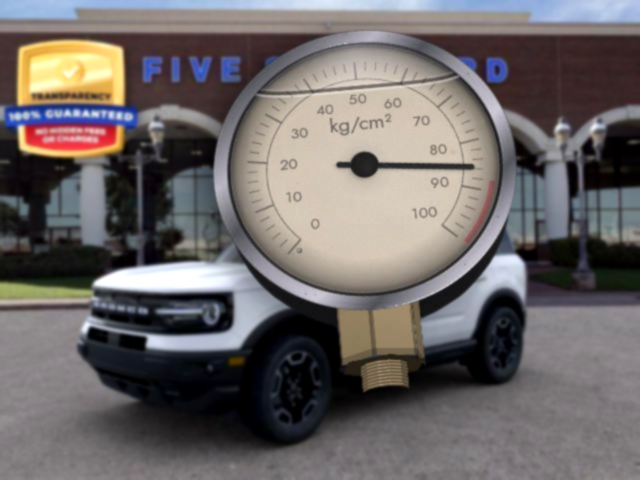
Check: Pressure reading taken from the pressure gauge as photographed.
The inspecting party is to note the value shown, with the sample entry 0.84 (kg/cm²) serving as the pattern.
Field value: 86 (kg/cm²)
